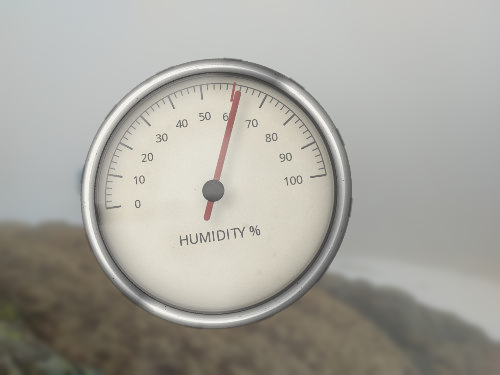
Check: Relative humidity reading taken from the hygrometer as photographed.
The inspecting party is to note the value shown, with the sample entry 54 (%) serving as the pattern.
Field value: 62 (%)
